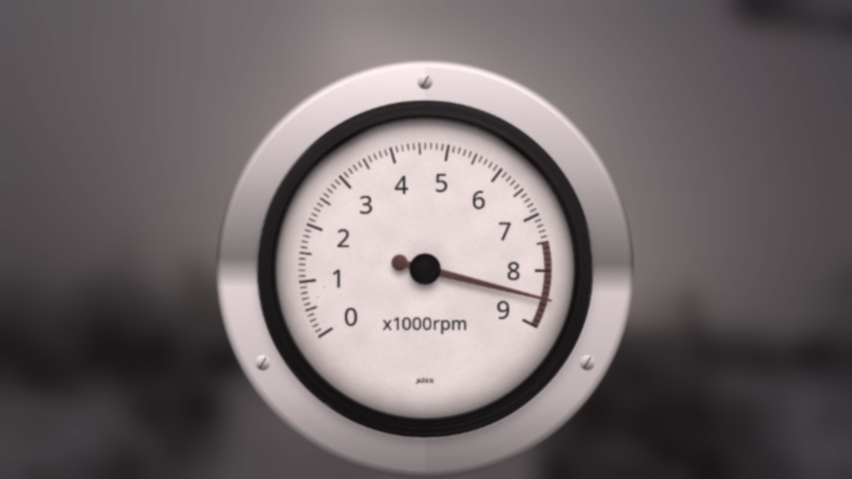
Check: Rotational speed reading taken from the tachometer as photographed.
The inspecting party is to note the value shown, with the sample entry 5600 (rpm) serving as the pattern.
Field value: 8500 (rpm)
